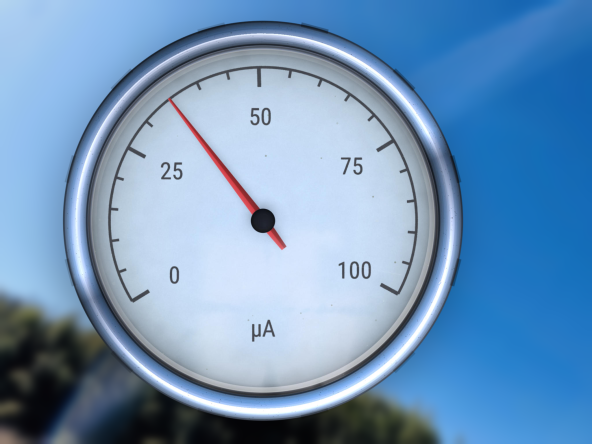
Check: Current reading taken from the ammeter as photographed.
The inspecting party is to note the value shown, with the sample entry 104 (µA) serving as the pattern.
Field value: 35 (µA)
